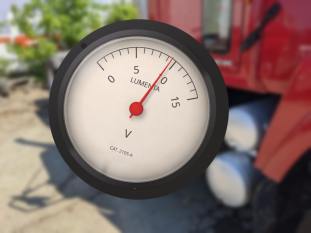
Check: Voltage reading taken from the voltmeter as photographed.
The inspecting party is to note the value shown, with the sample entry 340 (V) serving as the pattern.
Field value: 9.5 (V)
